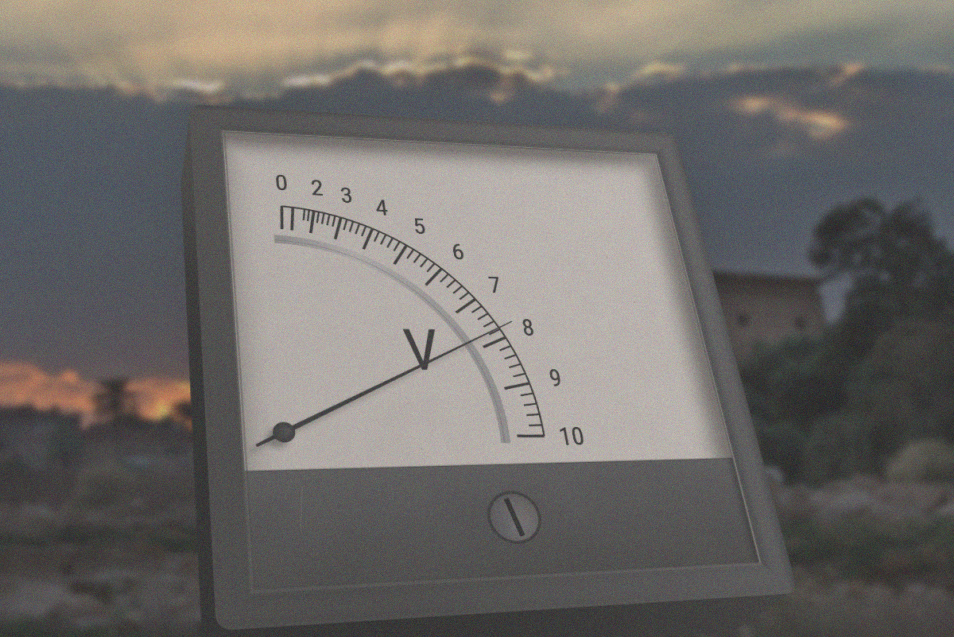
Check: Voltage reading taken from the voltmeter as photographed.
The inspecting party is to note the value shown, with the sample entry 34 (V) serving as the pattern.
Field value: 7.8 (V)
